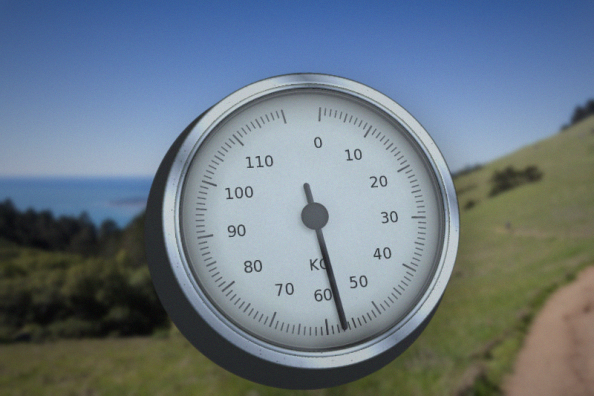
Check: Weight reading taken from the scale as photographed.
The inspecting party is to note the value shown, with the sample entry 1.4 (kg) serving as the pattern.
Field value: 57 (kg)
